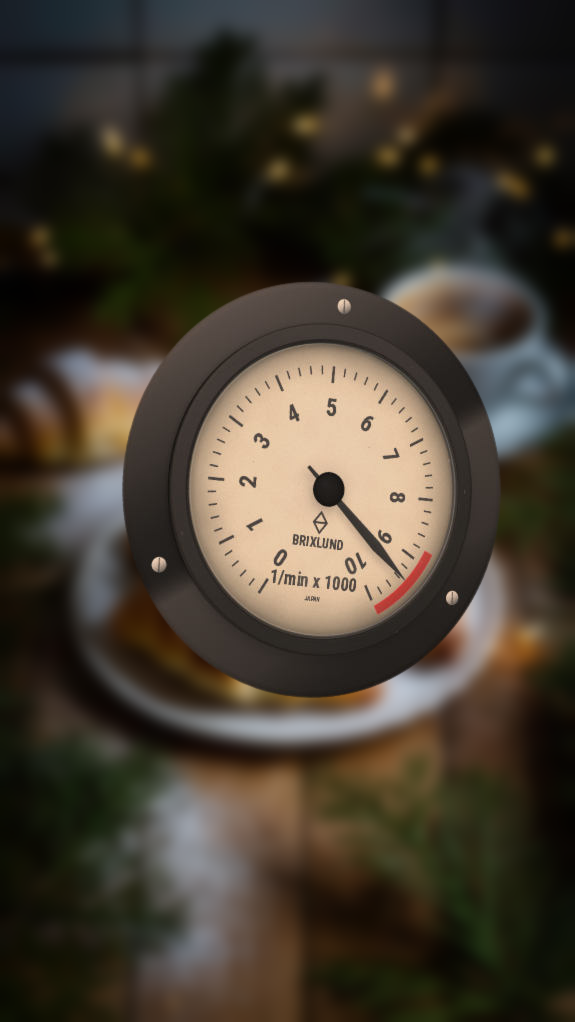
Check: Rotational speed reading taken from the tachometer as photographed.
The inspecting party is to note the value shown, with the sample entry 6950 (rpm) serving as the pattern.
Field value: 9400 (rpm)
